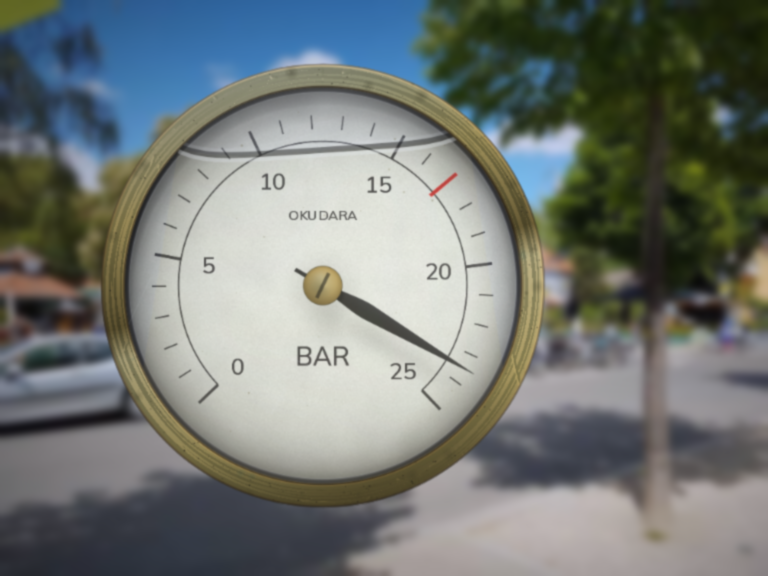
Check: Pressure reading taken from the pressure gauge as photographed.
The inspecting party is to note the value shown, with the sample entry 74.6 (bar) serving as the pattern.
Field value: 23.5 (bar)
